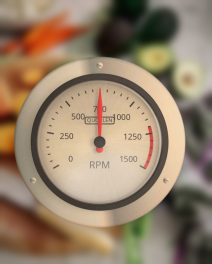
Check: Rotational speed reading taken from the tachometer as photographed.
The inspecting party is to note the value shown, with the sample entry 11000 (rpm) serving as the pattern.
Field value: 750 (rpm)
